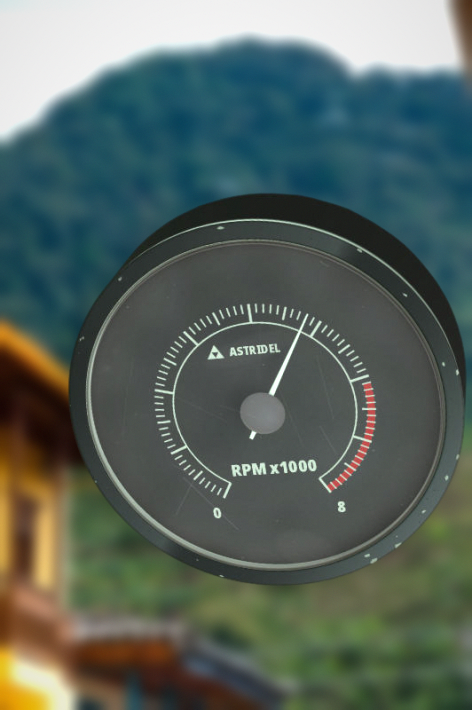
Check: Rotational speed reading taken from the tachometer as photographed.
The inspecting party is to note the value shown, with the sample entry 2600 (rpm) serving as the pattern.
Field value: 4800 (rpm)
